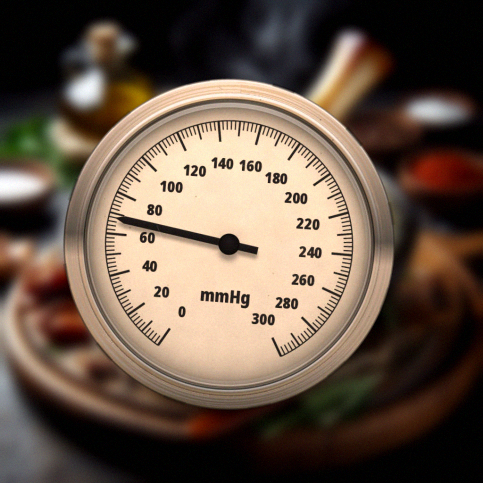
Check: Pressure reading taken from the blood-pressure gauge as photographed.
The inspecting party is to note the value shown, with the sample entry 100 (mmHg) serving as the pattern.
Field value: 68 (mmHg)
